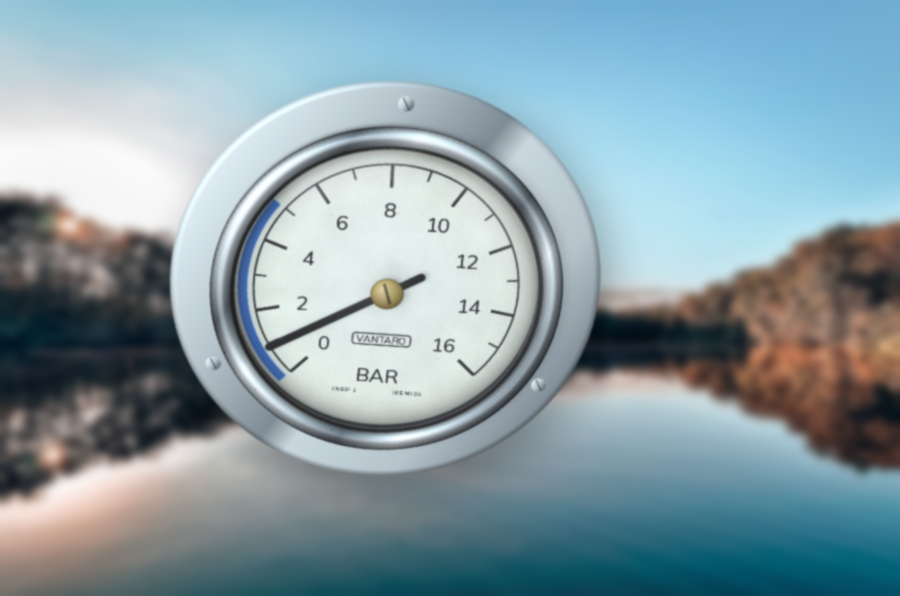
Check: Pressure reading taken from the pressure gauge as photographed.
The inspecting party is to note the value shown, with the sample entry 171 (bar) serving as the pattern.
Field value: 1 (bar)
